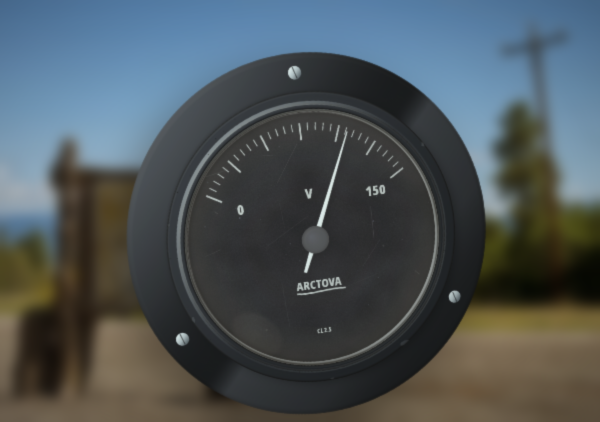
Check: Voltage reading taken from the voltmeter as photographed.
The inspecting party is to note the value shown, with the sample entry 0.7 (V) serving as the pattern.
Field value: 105 (V)
